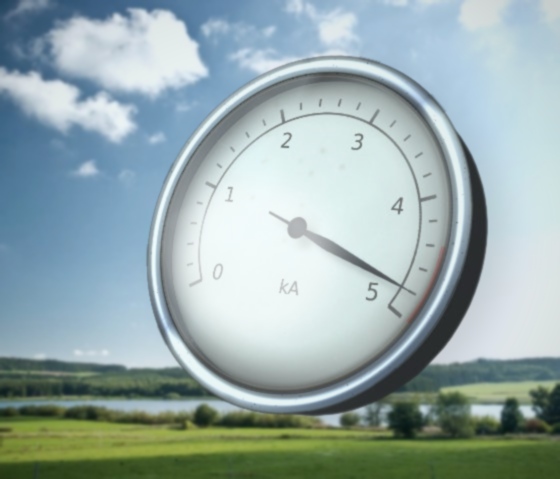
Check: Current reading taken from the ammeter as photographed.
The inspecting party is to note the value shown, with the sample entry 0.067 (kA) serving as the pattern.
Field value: 4.8 (kA)
